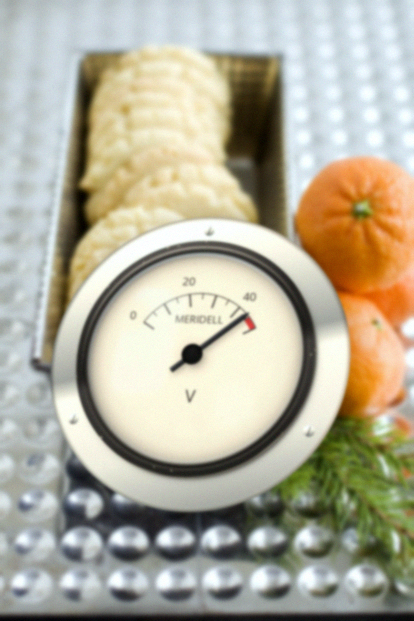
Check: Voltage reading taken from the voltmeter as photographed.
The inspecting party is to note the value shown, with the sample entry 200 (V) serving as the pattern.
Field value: 45 (V)
